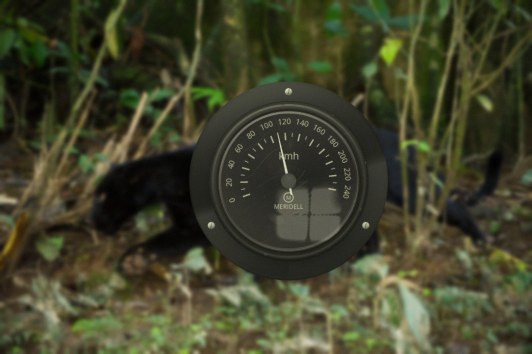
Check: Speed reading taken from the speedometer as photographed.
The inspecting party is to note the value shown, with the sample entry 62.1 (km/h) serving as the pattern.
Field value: 110 (km/h)
